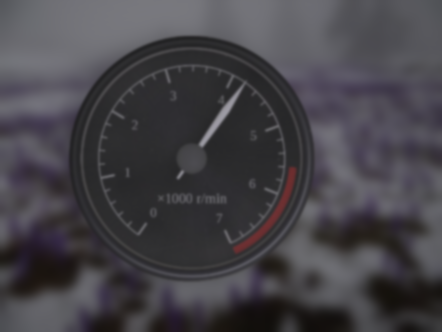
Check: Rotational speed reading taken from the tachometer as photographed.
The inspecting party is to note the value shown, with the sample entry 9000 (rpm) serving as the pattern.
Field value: 4200 (rpm)
